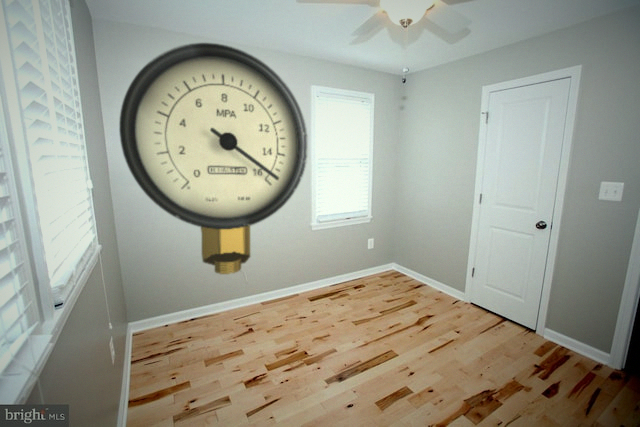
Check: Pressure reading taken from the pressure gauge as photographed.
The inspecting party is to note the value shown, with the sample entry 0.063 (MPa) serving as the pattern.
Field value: 15.5 (MPa)
